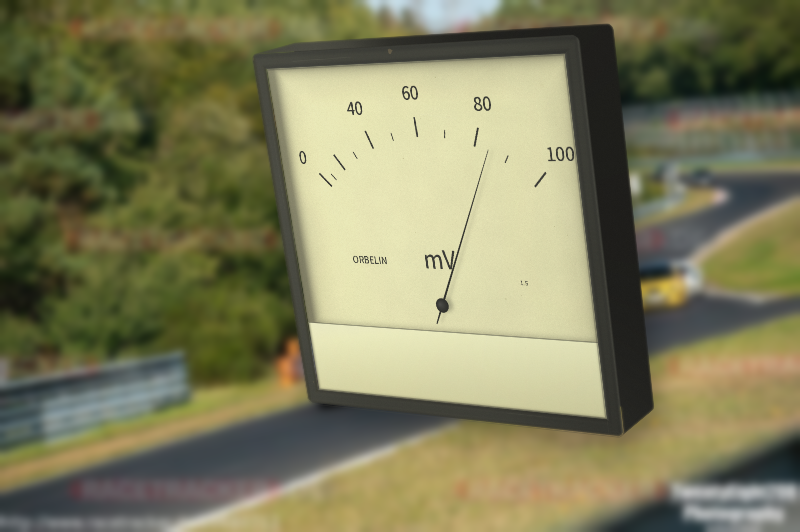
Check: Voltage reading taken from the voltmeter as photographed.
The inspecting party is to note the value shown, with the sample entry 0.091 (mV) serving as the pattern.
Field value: 85 (mV)
